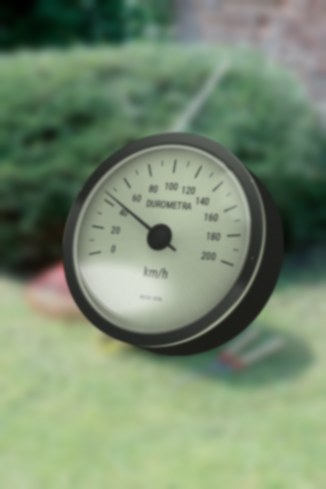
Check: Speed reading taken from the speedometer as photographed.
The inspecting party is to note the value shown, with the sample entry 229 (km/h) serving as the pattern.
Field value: 45 (km/h)
